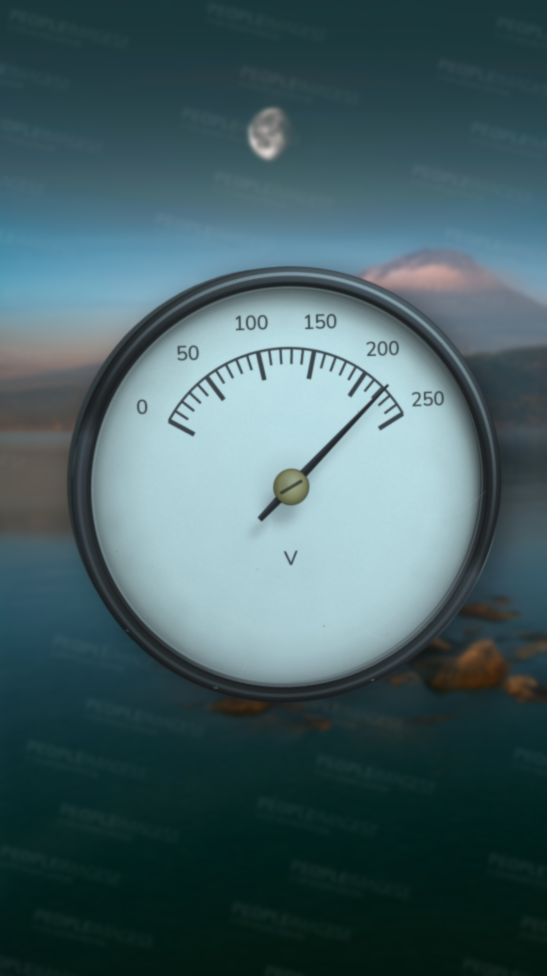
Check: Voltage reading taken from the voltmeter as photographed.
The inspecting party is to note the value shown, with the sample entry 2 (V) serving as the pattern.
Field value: 220 (V)
